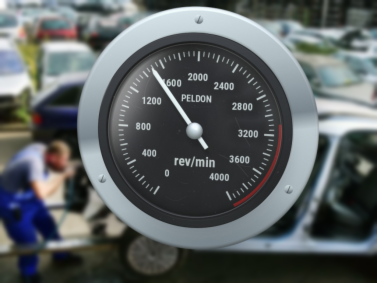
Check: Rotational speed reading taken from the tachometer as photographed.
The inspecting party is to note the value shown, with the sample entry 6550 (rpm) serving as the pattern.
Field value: 1500 (rpm)
